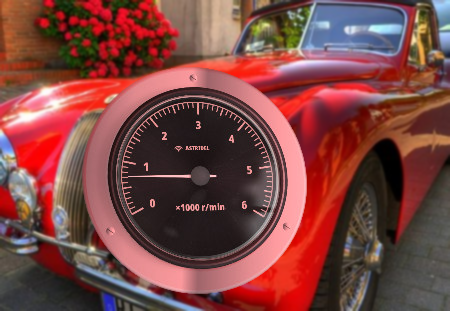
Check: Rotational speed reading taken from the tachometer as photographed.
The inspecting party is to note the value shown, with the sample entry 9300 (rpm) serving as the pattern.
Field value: 700 (rpm)
